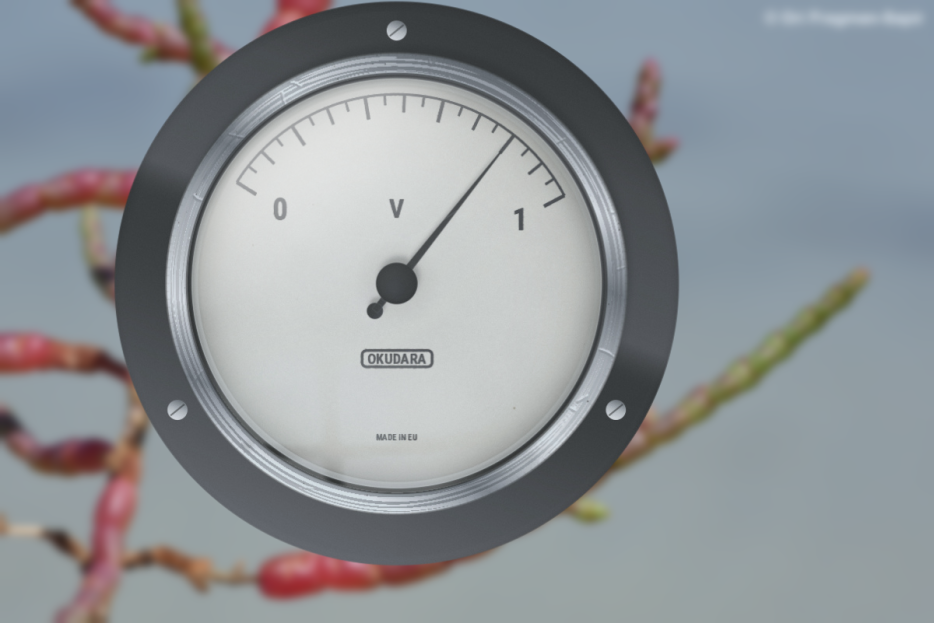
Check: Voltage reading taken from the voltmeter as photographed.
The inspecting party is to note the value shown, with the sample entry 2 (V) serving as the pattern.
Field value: 0.8 (V)
